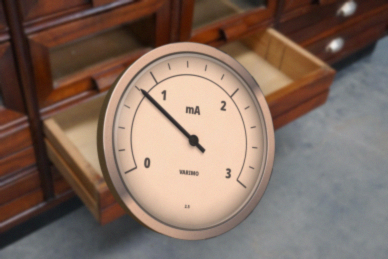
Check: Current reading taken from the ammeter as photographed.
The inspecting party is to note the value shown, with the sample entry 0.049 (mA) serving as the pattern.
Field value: 0.8 (mA)
